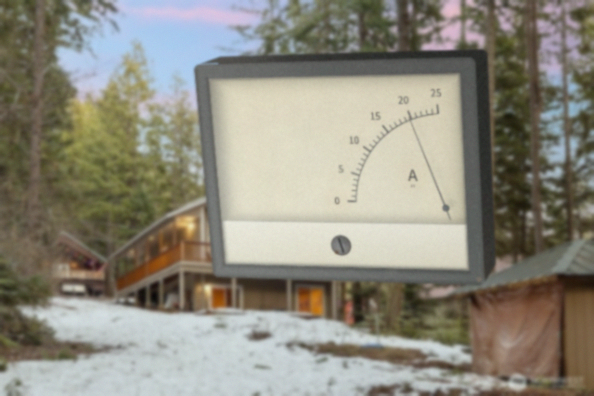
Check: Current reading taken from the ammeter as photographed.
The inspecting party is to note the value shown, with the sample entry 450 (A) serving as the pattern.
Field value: 20 (A)
